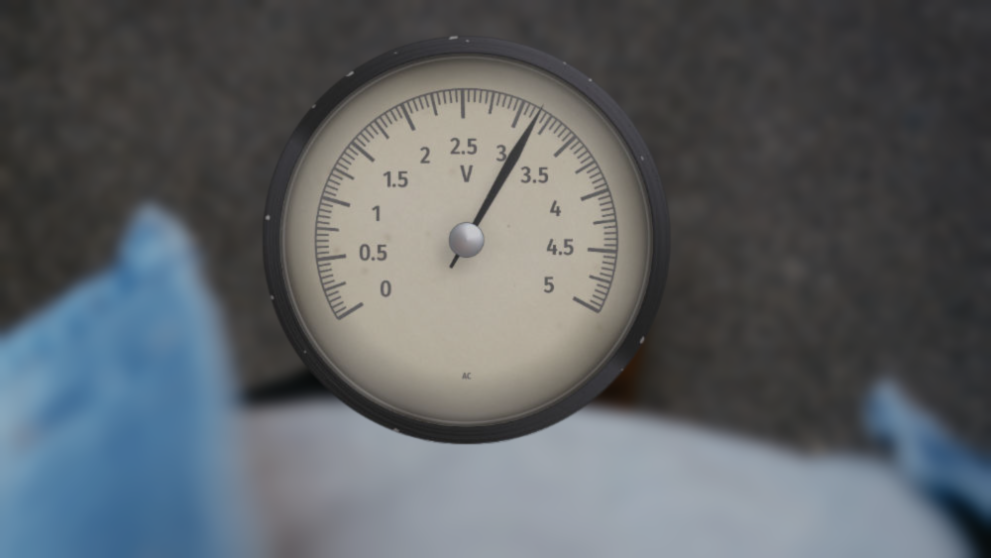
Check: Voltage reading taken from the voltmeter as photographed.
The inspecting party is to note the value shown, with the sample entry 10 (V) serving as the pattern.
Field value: 3.15 (V)
